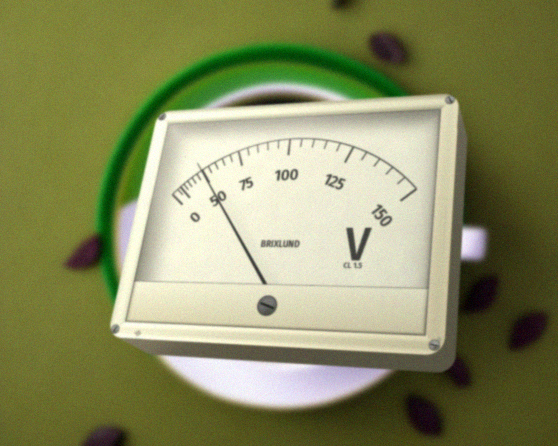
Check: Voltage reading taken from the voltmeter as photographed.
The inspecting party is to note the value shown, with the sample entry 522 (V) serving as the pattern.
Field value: 50 (V)
